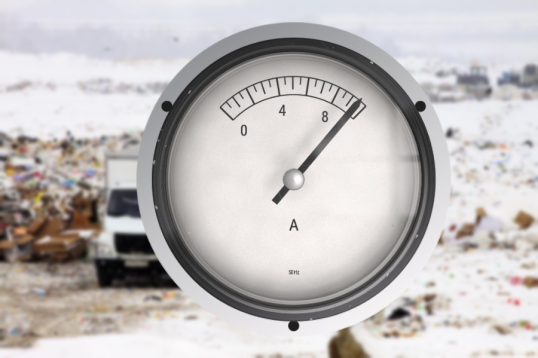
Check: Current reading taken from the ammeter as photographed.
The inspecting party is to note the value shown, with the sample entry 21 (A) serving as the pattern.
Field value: 9.5 (A)
